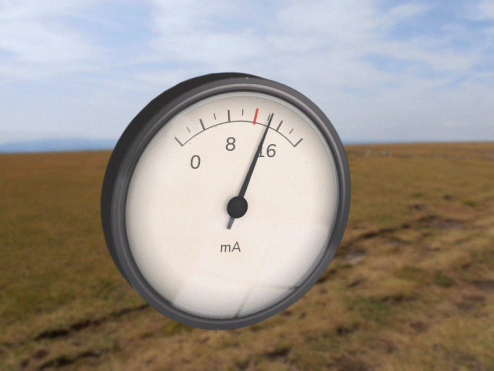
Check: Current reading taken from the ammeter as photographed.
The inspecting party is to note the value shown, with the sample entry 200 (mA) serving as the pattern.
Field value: 14 (mA)
